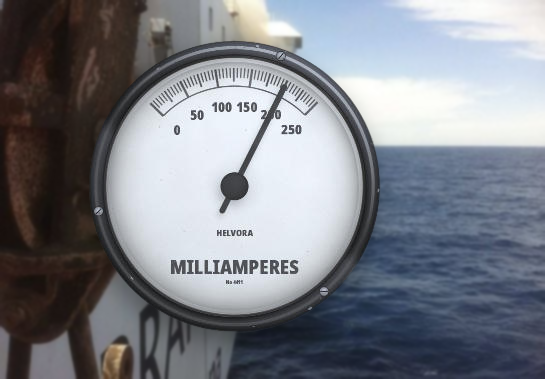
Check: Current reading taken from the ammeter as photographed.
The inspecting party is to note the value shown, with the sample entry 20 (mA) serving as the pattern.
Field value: 200 (mA)
